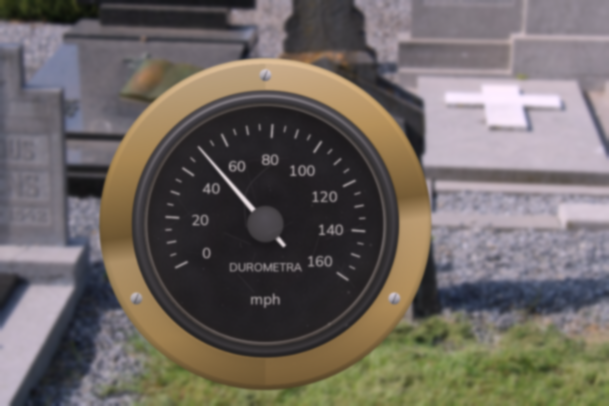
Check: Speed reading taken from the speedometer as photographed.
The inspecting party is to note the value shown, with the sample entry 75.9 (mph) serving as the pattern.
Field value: 50 (mph)
